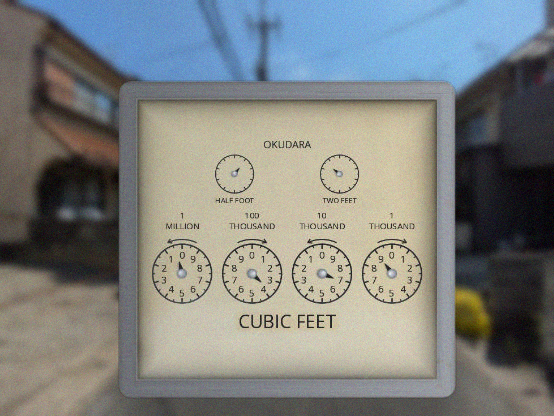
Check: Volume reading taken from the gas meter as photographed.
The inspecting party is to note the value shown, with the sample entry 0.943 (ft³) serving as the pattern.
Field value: 36900 (ft³)
